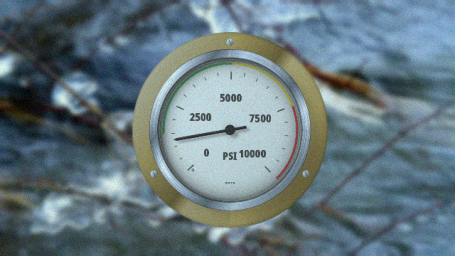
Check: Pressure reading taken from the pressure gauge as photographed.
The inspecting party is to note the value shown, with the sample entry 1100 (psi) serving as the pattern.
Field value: 1250 (psi)
